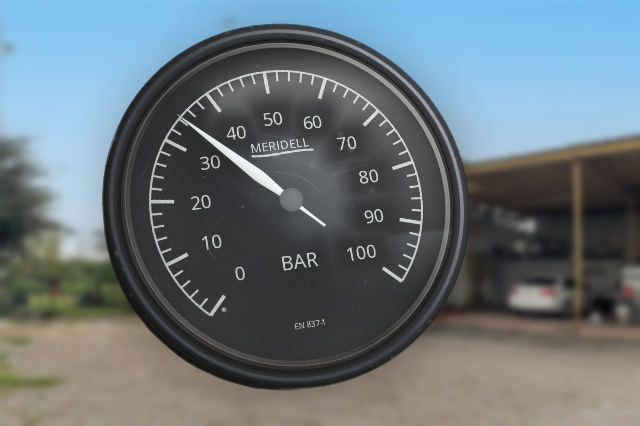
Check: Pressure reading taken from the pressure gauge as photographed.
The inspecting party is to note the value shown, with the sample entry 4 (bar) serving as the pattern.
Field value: 34 (bar)
